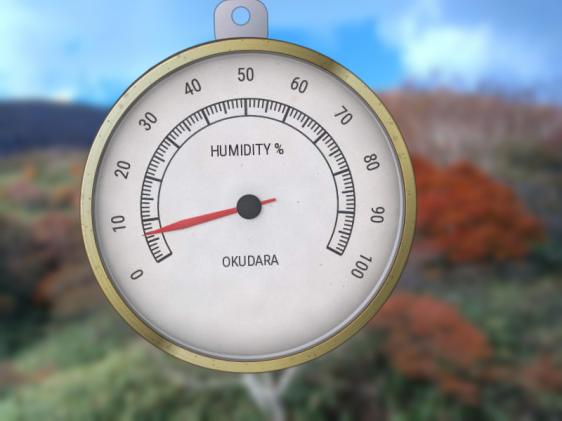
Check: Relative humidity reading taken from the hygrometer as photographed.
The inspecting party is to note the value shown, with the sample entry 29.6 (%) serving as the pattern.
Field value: 7 (%)
